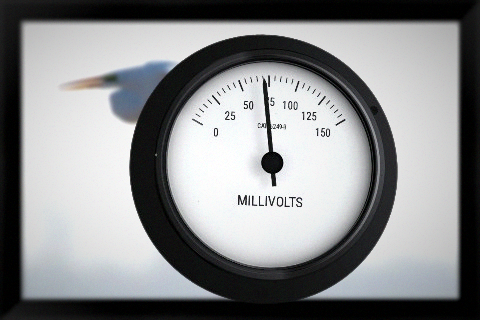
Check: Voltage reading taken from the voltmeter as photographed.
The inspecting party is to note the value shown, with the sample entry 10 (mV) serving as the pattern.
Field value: 70 (mV)
